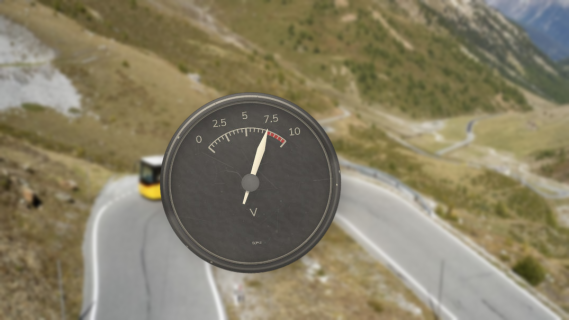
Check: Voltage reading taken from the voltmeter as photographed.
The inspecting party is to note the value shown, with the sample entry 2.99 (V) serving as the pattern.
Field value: 7.5 (V)
